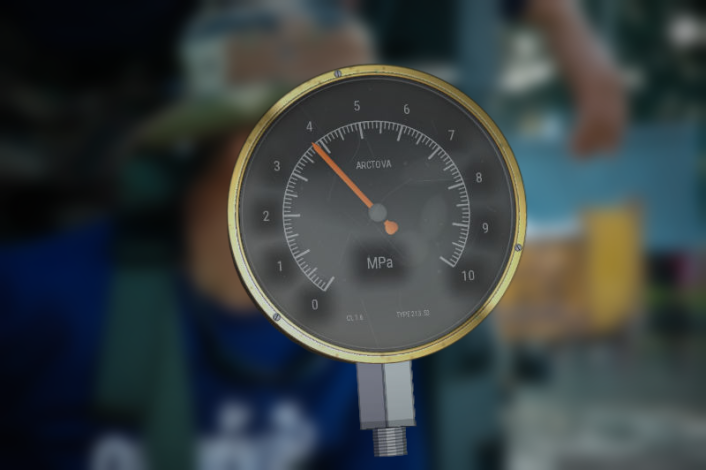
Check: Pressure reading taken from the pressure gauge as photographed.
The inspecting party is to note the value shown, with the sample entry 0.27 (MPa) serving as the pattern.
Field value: 3.8 (MPa)
